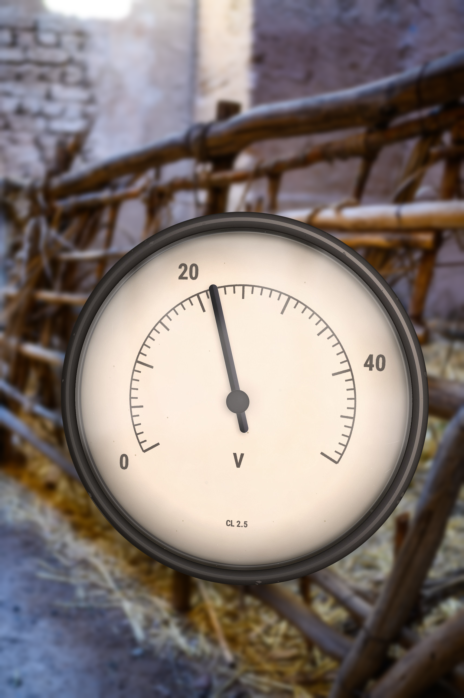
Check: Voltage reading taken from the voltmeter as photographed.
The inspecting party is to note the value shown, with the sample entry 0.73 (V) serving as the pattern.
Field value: 22 (V)
